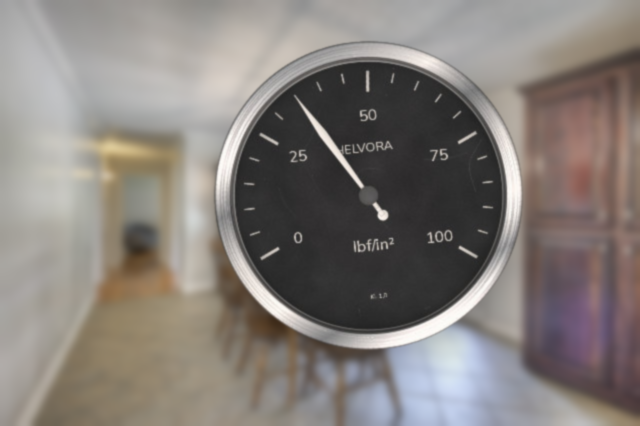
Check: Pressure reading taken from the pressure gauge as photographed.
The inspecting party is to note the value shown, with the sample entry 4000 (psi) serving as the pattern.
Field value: 35 (psi)
